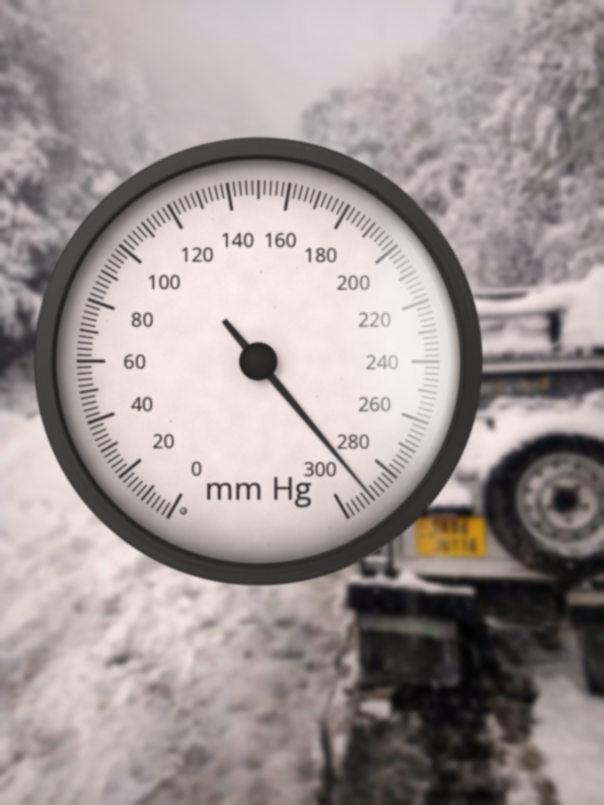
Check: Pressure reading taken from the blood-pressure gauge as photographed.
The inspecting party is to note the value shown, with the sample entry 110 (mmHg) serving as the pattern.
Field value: 290 (mmHg)
